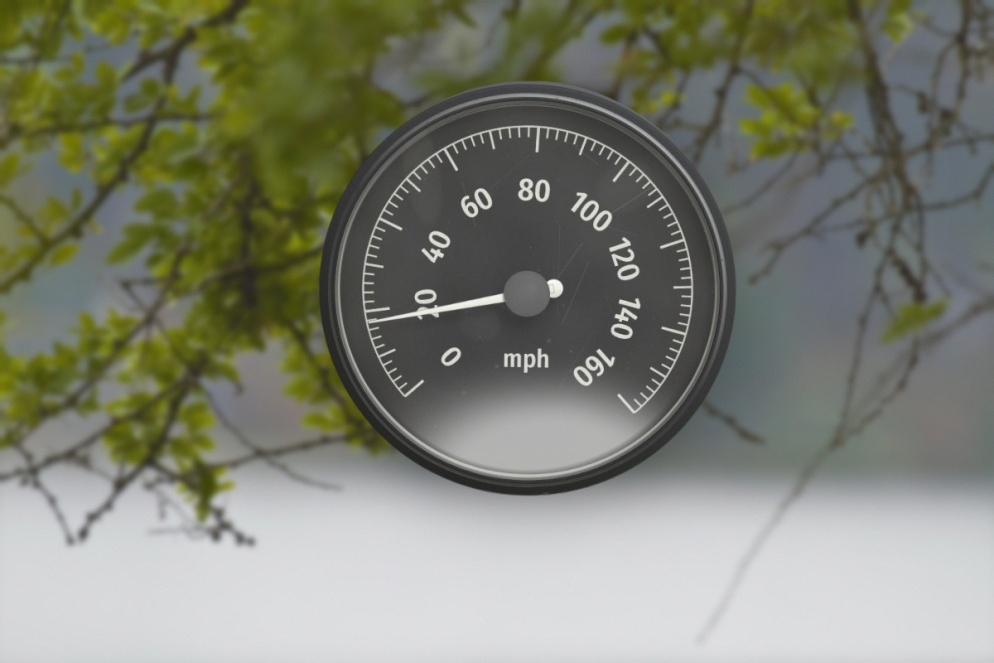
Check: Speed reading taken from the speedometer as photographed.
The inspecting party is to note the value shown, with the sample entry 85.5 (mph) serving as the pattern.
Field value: 18 (mph)
